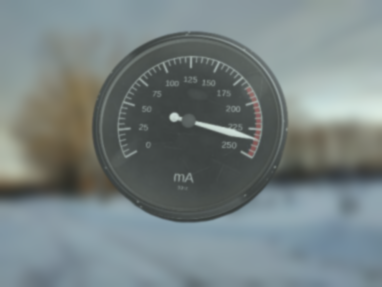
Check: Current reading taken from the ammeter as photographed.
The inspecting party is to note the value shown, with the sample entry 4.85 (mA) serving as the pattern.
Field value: 235 (mA)
